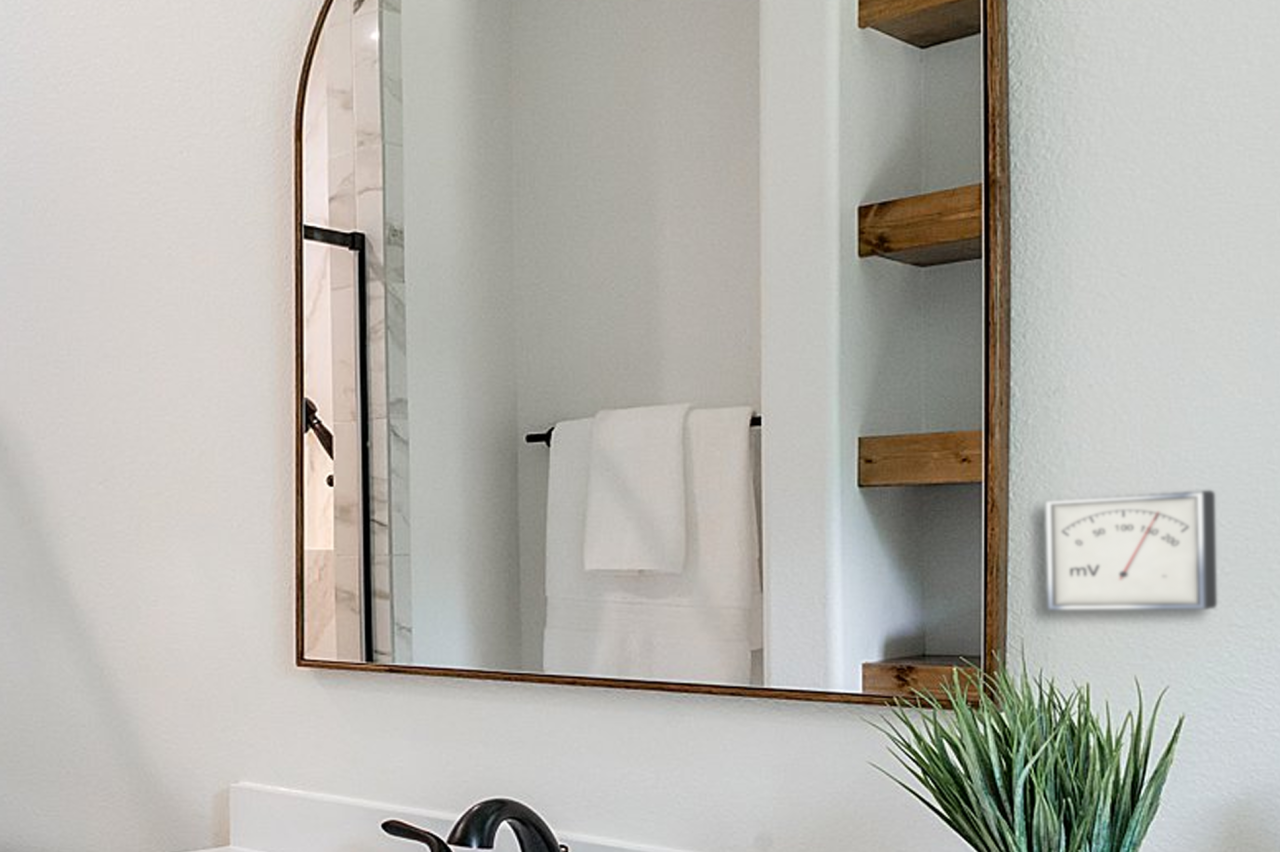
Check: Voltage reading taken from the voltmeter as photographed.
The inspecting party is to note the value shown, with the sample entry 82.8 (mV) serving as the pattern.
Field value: 150 (mV)
